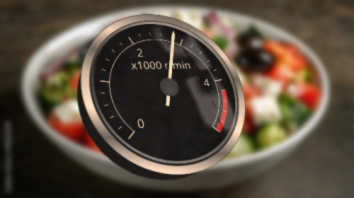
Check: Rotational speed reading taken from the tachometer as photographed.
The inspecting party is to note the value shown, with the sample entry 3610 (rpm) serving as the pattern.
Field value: 2800 (rpm)
